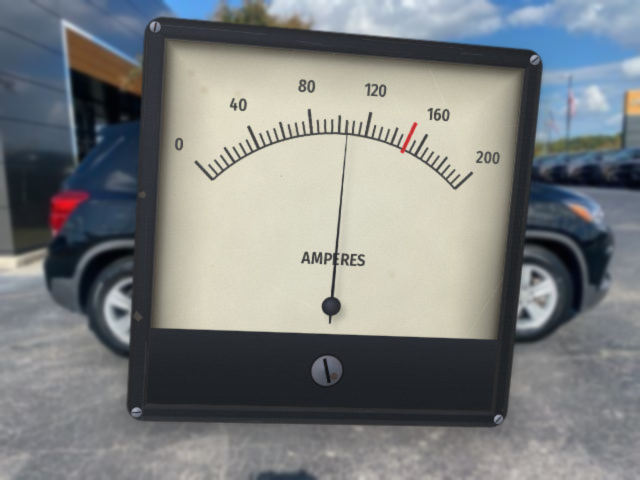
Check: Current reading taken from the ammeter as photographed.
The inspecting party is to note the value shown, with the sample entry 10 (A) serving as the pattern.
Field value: 105 (A)
